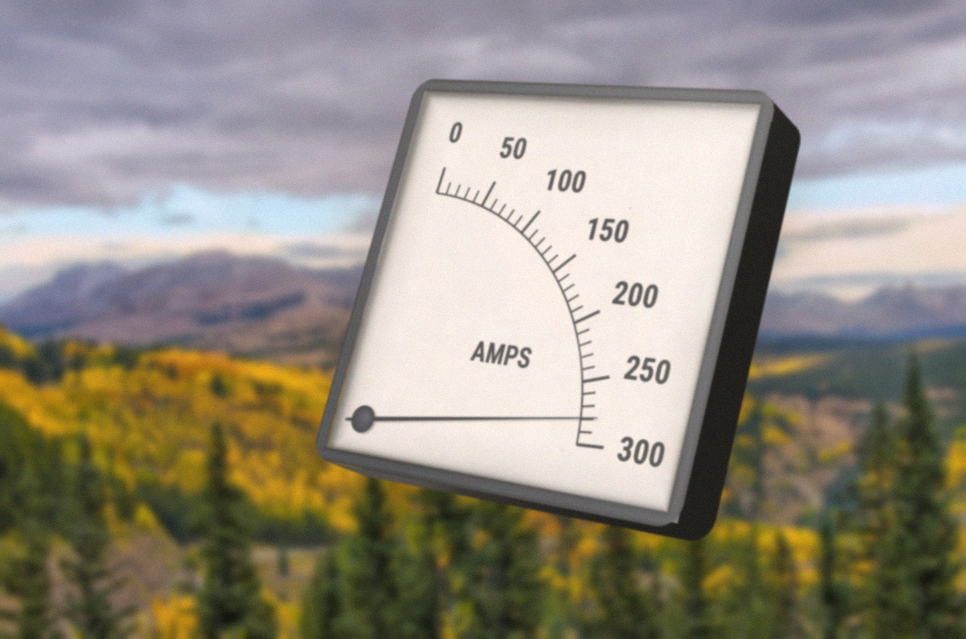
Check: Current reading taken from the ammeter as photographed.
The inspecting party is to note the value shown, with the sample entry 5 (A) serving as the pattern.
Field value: 280 (A)
